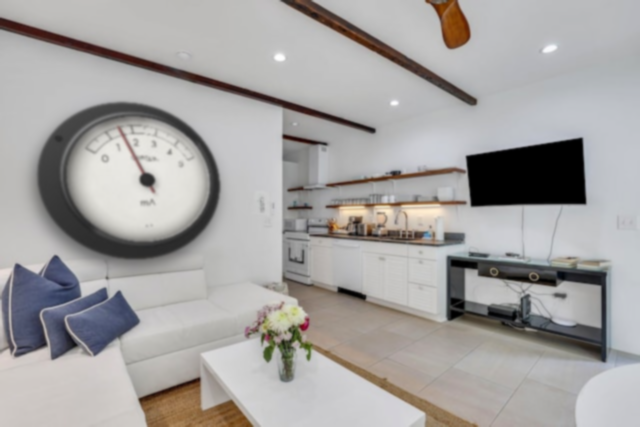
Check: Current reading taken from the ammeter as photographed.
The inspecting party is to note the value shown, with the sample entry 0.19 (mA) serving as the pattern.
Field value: 1.5 (mA)
